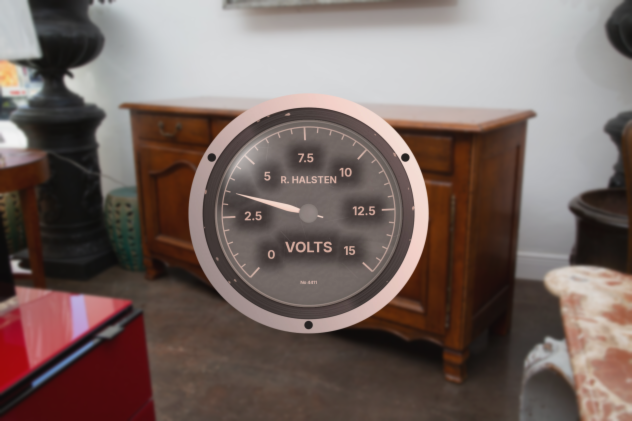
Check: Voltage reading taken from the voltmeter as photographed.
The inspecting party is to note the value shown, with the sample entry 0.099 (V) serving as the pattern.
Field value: 3.5 (V)
